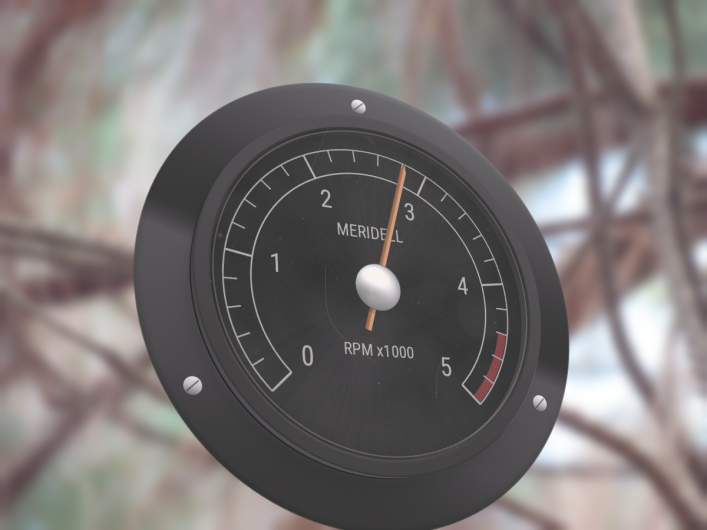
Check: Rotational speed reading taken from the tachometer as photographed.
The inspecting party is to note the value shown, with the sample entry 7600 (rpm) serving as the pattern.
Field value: 2800 (rpm)
